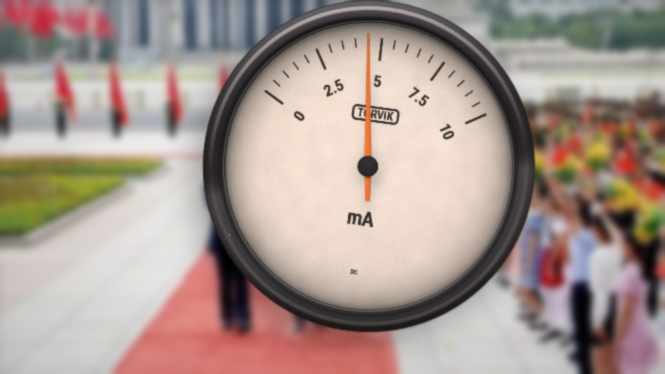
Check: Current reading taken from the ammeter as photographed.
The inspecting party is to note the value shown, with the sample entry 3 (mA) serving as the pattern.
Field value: 4.5 (mA)
